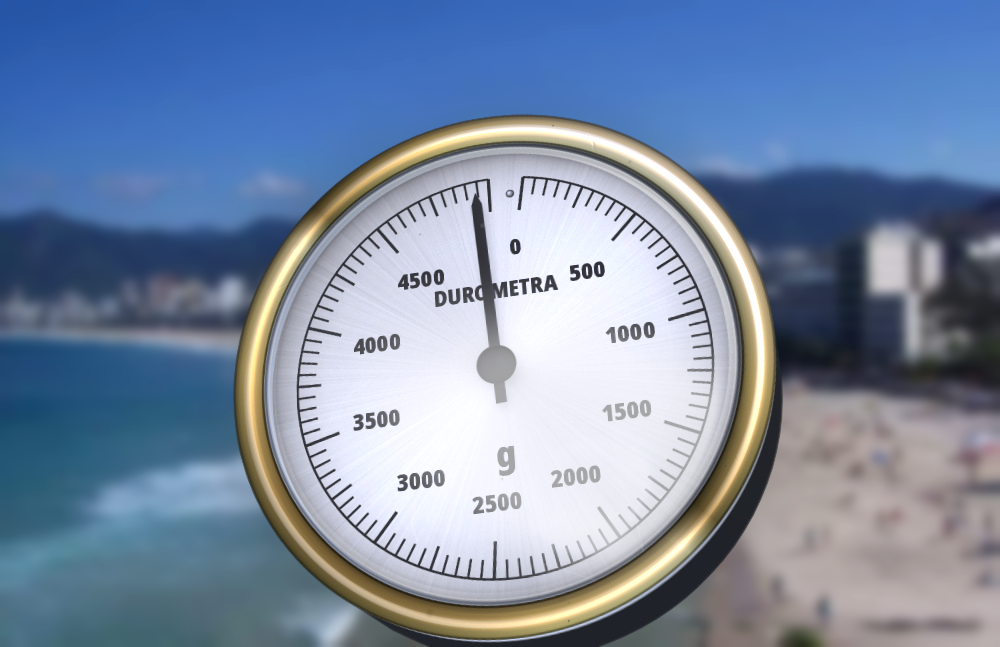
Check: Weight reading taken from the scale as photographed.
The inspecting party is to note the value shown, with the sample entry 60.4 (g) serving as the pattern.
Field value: 4950 (g)
